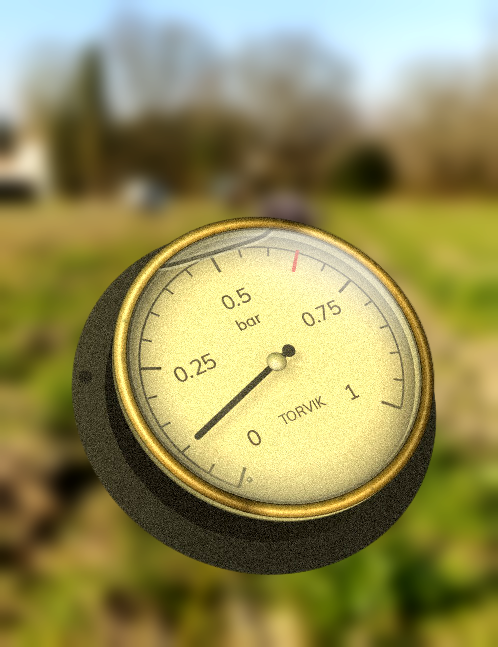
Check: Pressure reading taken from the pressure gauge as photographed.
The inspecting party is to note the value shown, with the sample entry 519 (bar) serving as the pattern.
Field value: 0.1 (bar)
